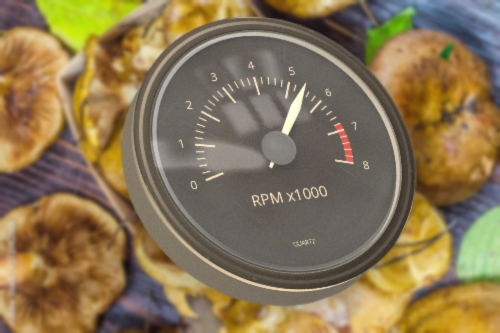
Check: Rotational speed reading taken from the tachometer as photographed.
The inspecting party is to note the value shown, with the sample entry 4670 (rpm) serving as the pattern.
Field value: 5400 (rpm)
